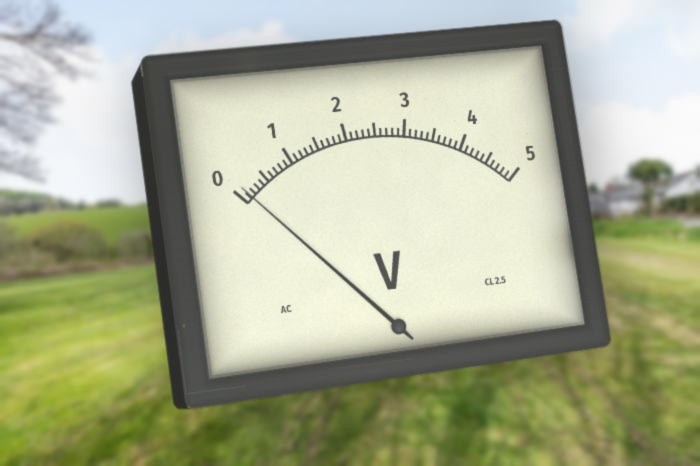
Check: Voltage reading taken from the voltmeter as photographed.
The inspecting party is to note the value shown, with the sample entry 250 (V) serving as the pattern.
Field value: 0.1 (V)
